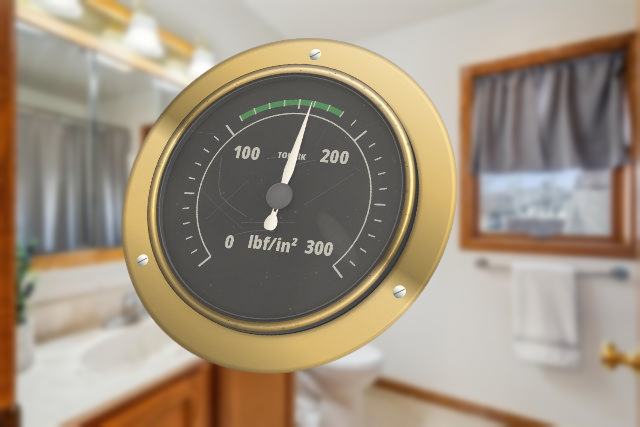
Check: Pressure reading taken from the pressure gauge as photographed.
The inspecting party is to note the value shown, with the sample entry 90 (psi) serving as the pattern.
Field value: 160 (psi)
